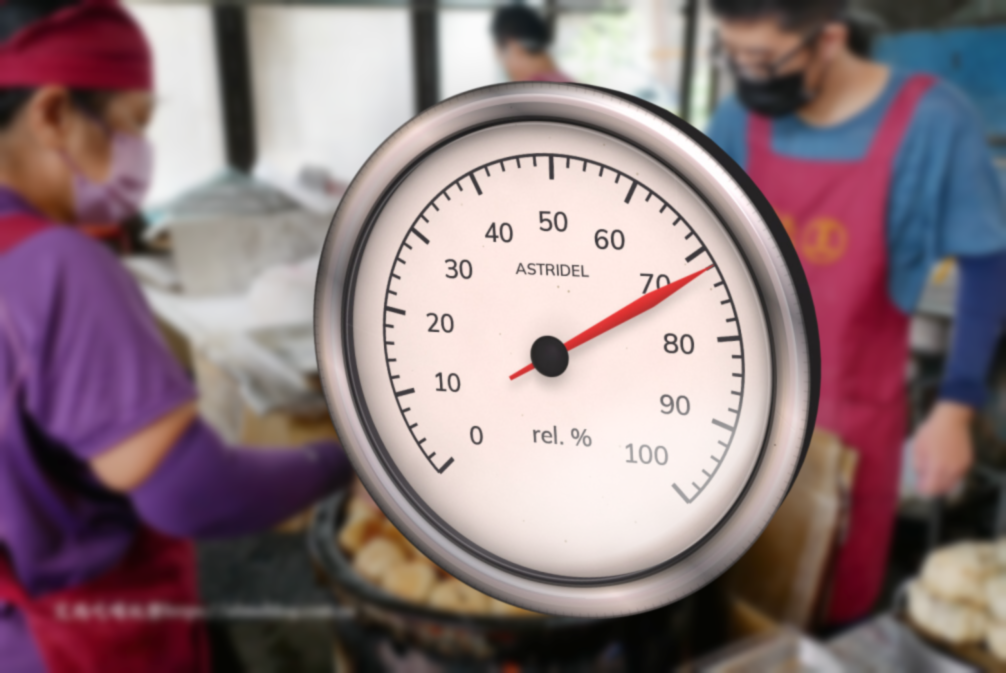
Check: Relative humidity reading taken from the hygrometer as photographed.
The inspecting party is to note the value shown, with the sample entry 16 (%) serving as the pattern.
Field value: 72 (%)
